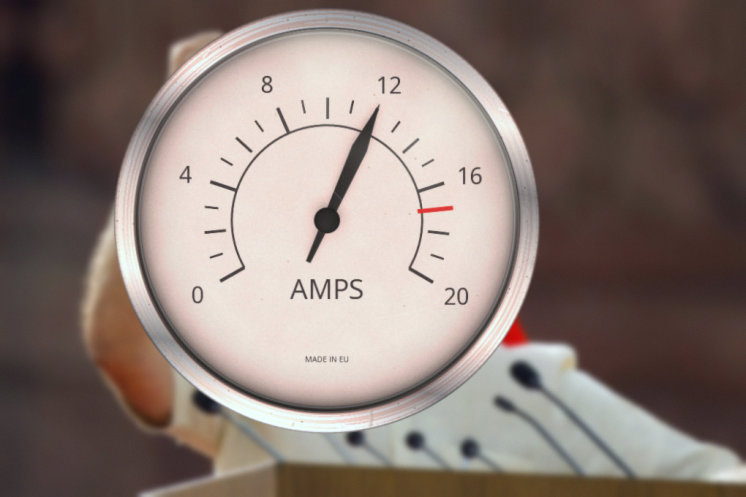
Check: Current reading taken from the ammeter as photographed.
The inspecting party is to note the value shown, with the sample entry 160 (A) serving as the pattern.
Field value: 12 (A)
